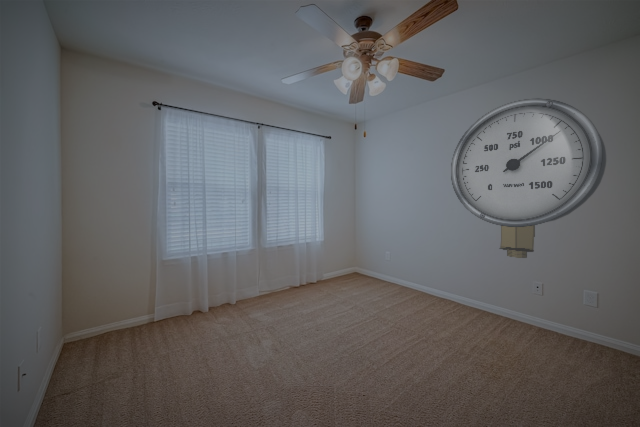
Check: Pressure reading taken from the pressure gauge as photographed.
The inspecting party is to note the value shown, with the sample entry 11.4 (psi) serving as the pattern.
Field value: 1050 (psi)
